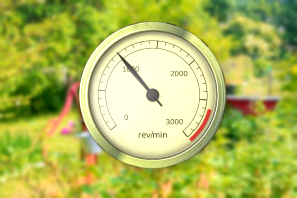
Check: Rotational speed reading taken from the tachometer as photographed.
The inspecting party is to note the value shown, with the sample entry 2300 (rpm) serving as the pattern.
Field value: 1000 (rpm)
